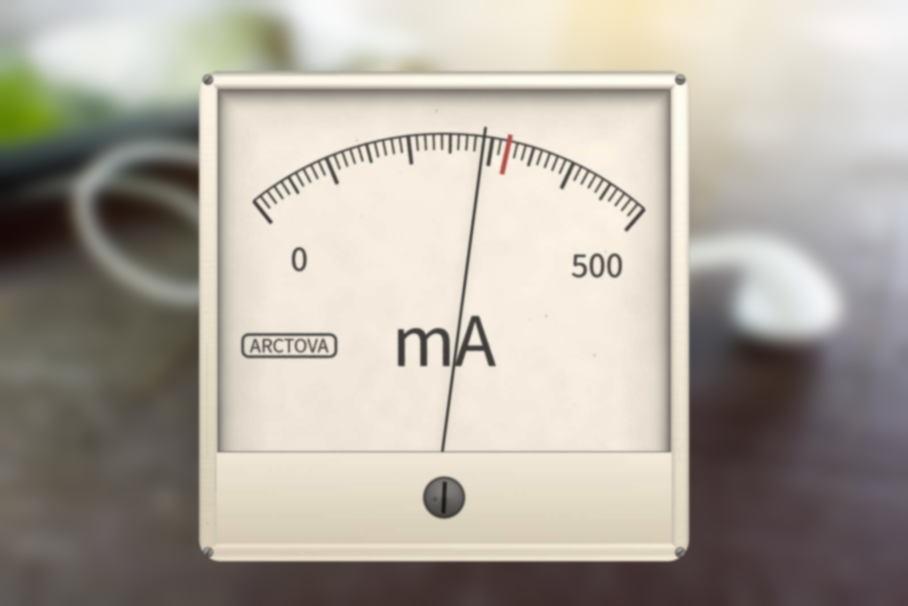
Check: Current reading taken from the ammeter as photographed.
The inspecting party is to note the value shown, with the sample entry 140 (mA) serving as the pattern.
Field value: 290 (mA)
